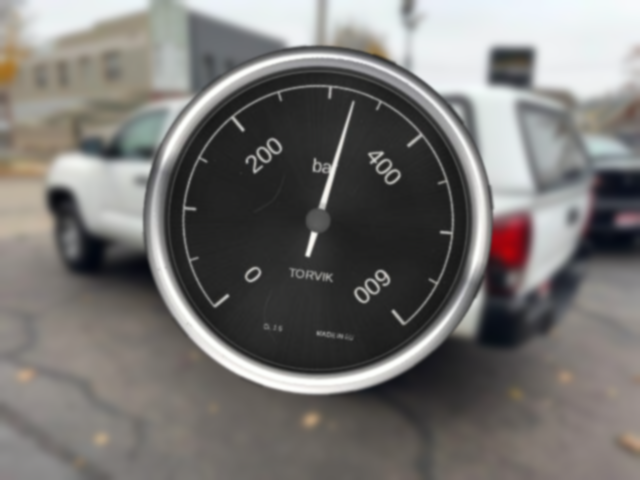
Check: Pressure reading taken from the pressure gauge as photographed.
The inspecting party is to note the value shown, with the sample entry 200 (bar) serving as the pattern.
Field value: 325 (bar)
